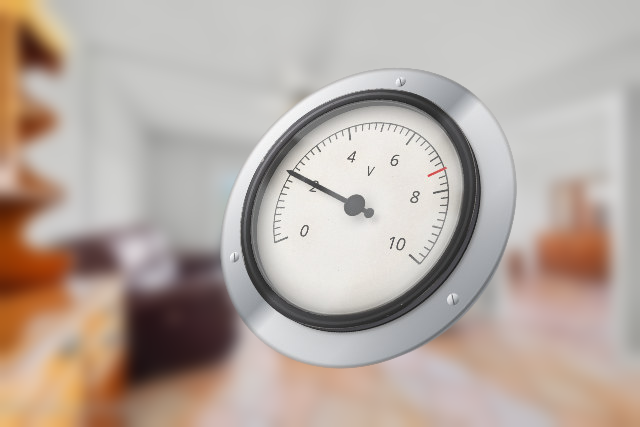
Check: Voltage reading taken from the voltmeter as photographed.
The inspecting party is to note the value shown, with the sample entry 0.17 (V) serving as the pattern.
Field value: 2 (V)
